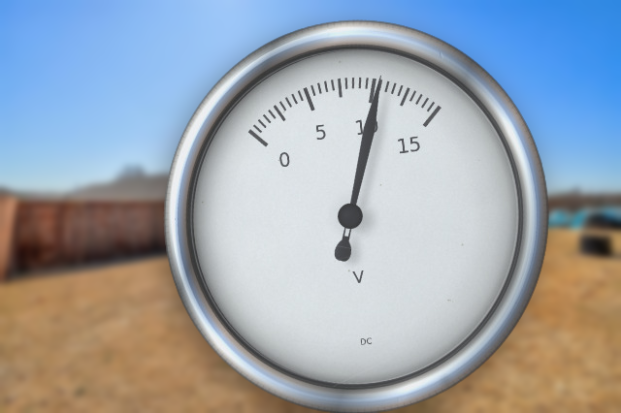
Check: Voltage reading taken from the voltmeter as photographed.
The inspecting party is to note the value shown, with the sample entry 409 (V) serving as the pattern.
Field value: 10.5 (V)
